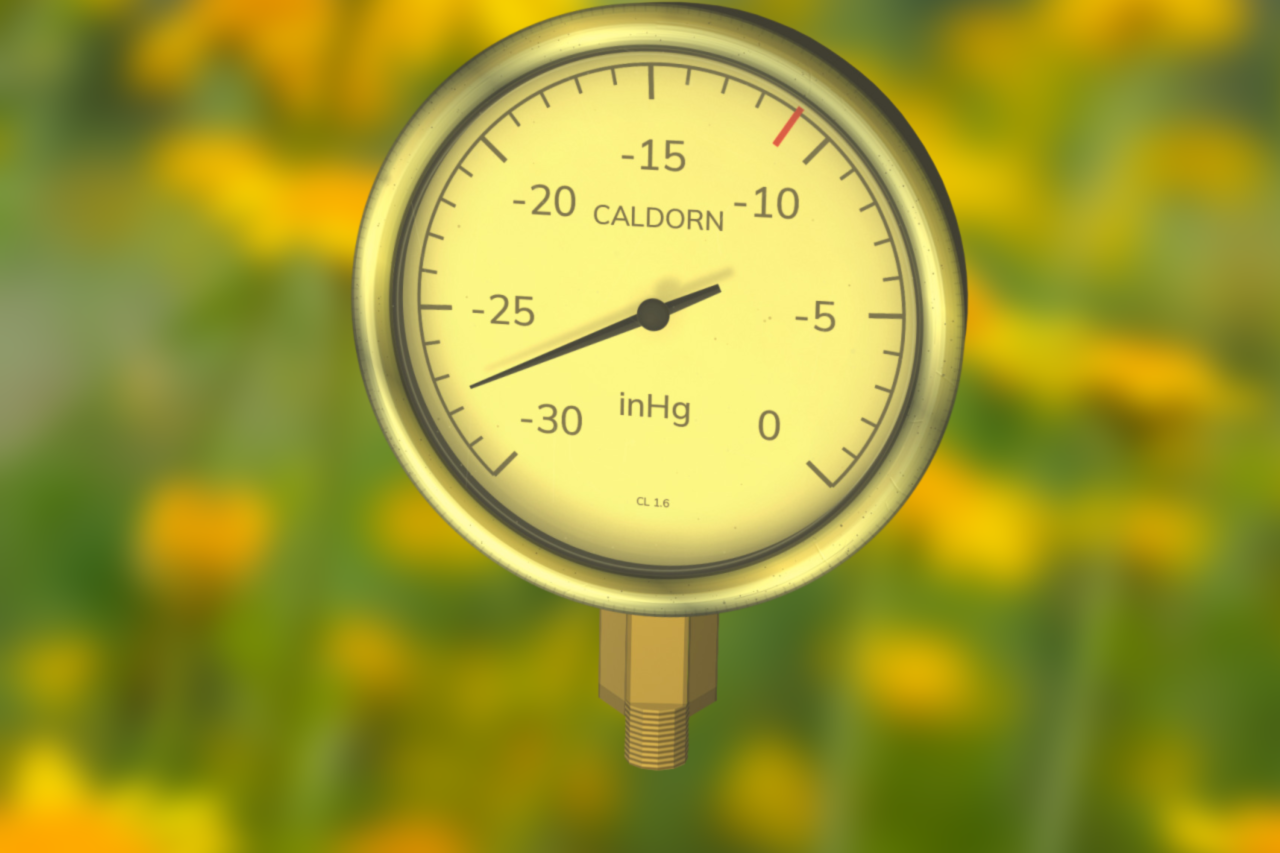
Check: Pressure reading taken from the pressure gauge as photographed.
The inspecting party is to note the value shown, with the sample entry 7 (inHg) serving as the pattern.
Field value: -27.5 (inHg)
